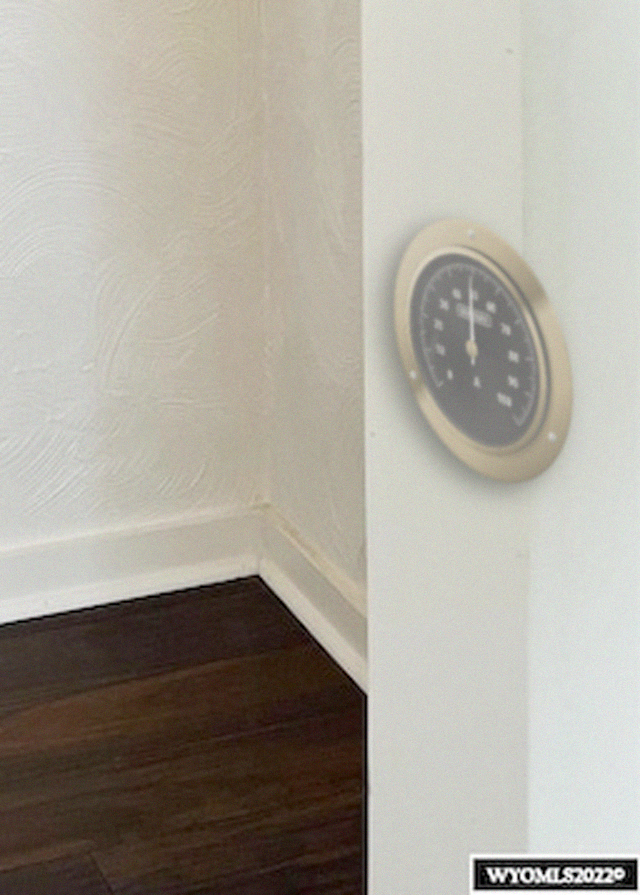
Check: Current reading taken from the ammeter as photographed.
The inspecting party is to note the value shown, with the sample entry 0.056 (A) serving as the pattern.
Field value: 50 (A)
